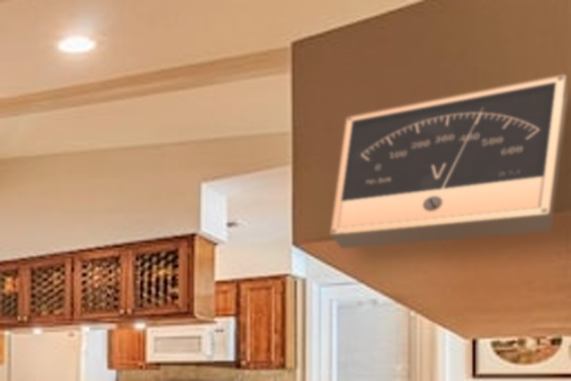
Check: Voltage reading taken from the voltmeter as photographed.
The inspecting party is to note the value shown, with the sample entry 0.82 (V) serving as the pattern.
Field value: 400 (V)
